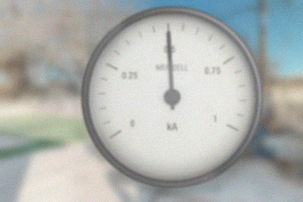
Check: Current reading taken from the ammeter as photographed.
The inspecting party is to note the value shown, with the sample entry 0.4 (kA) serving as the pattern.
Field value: 0.5 (kA)
